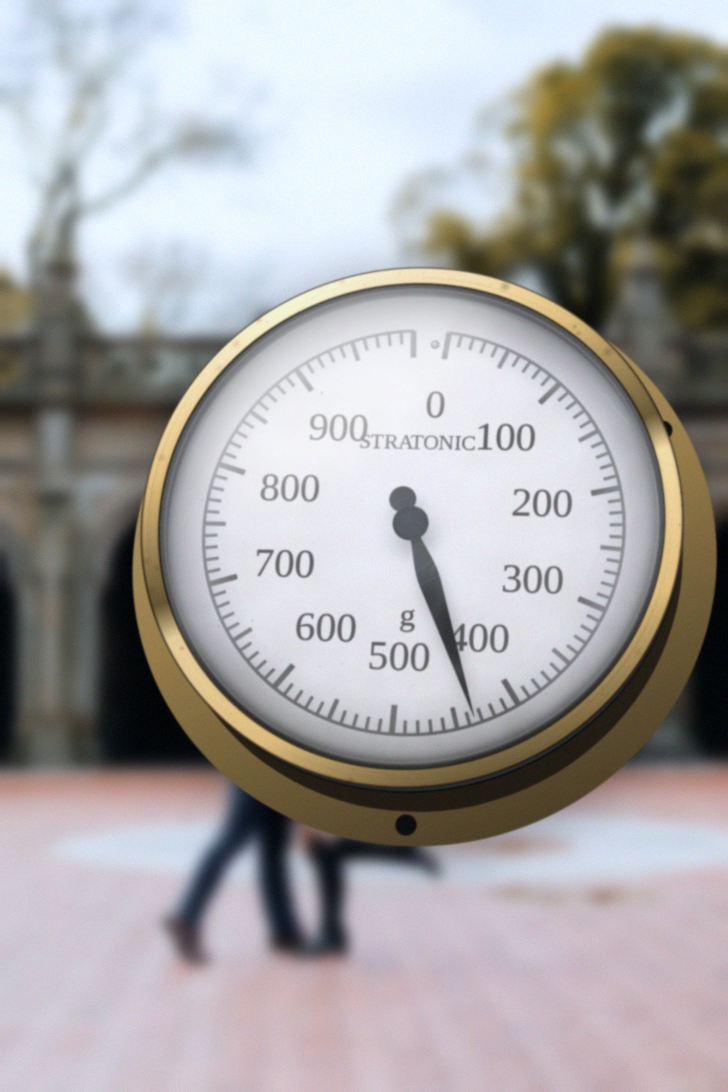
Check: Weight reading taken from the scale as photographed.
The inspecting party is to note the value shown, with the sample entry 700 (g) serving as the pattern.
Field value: 435 (g)
